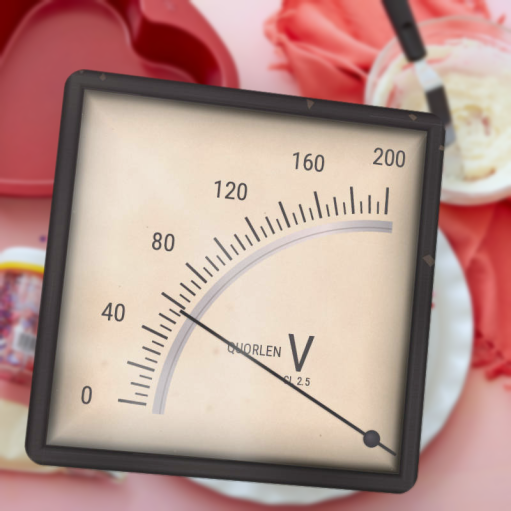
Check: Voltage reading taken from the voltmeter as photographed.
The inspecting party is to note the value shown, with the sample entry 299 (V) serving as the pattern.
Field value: 57.5 (V)
